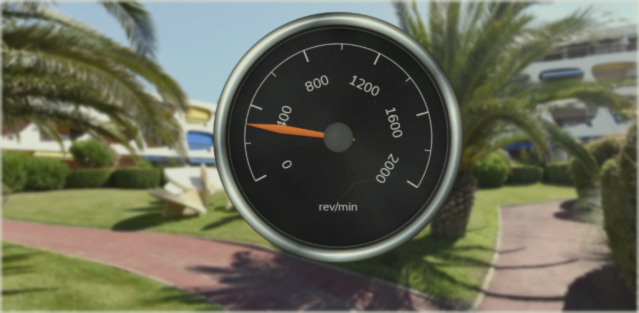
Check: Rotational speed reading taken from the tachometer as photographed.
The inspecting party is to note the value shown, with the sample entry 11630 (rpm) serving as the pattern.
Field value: 300 (rpm)
